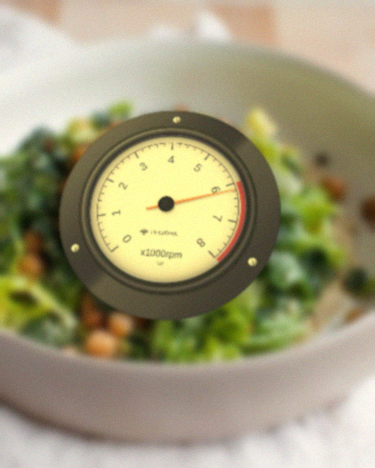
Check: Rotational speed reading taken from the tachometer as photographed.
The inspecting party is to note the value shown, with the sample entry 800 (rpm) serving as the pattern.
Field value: 6200 (rpm)
